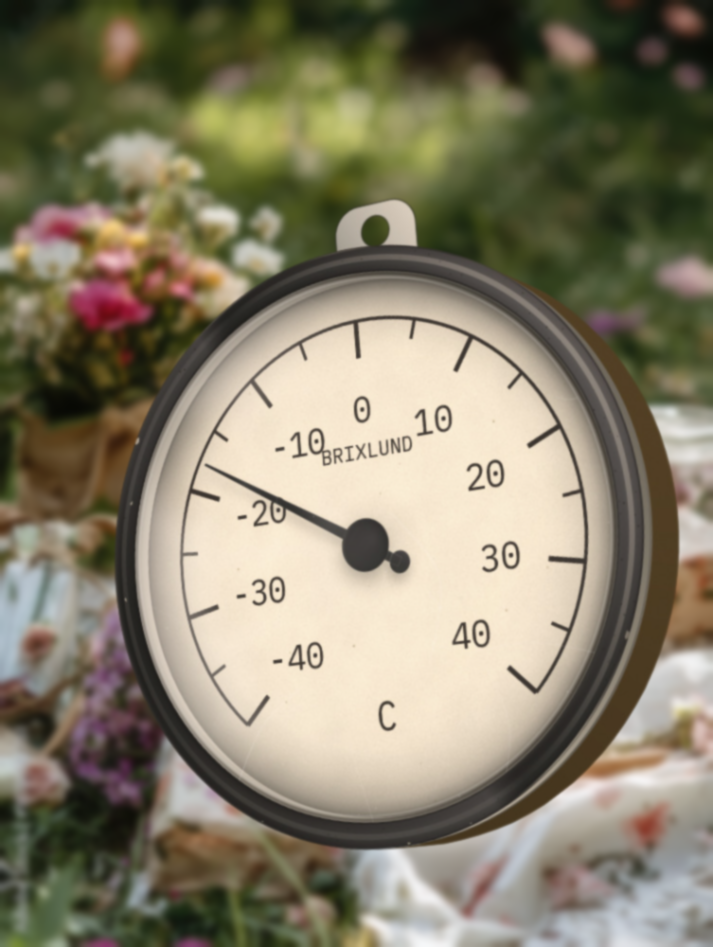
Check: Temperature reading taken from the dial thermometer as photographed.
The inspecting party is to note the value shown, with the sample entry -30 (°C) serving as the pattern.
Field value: -17.5 (°C)
